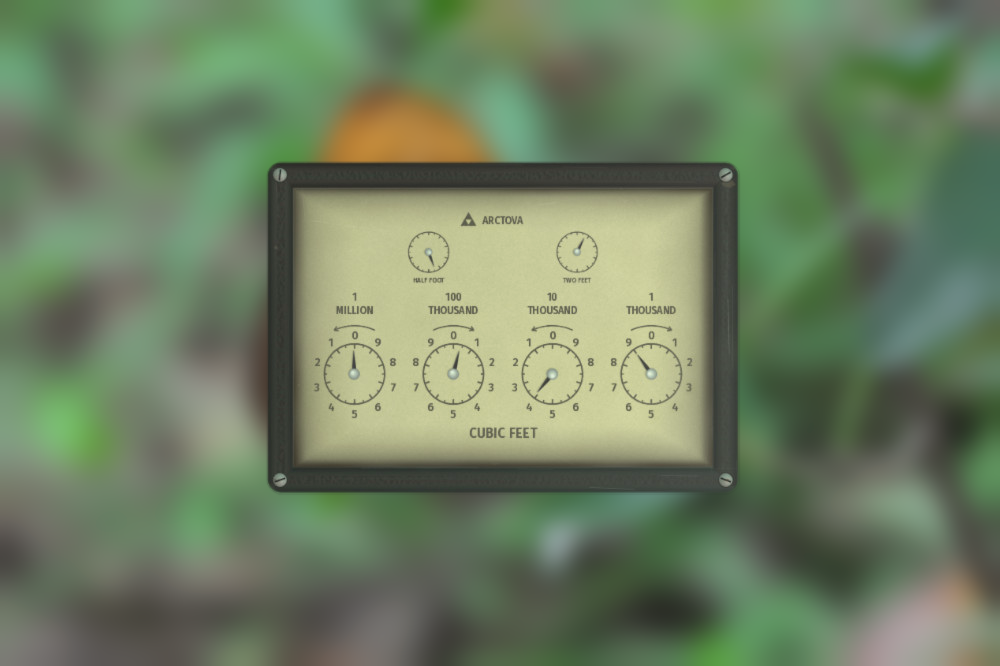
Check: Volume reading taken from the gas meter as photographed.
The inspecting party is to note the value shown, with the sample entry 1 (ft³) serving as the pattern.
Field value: 3900 (ft³)
